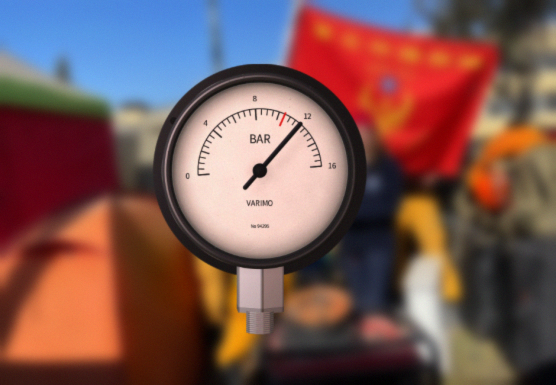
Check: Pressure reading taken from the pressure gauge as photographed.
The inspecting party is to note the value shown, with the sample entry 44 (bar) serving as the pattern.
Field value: 12 (bar)
